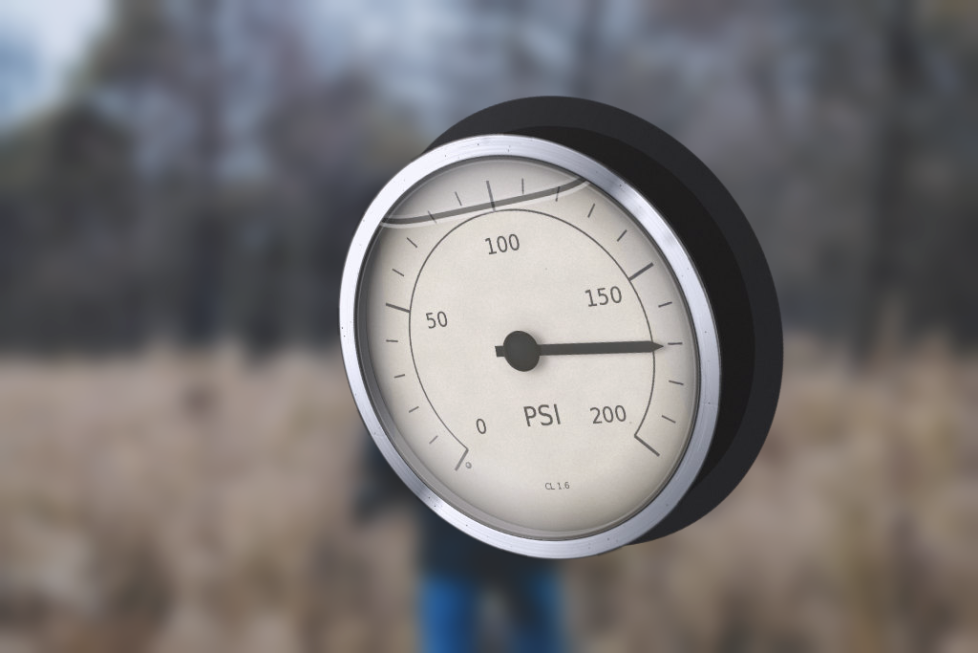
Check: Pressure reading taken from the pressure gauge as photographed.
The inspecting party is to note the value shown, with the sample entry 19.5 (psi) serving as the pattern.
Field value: 170 (psi)
